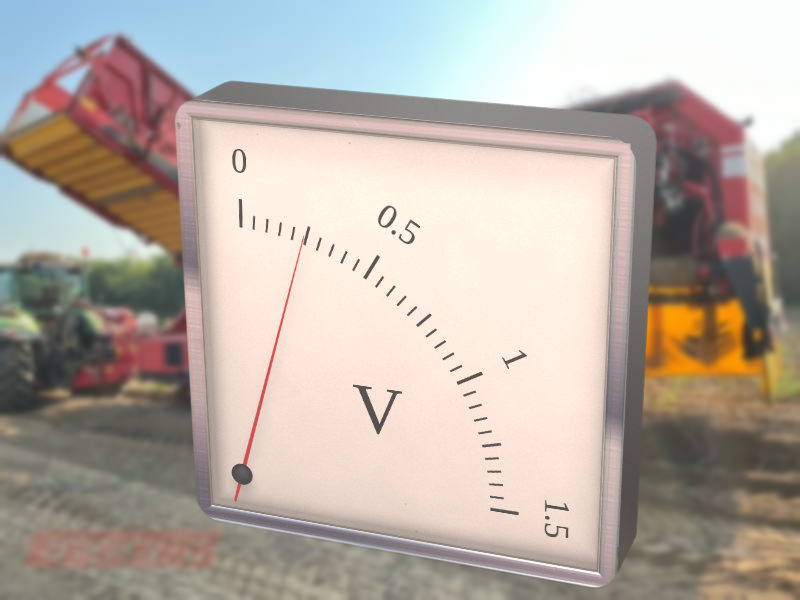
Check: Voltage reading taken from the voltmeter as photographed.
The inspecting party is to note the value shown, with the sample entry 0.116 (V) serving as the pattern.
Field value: 0.25 (V)
